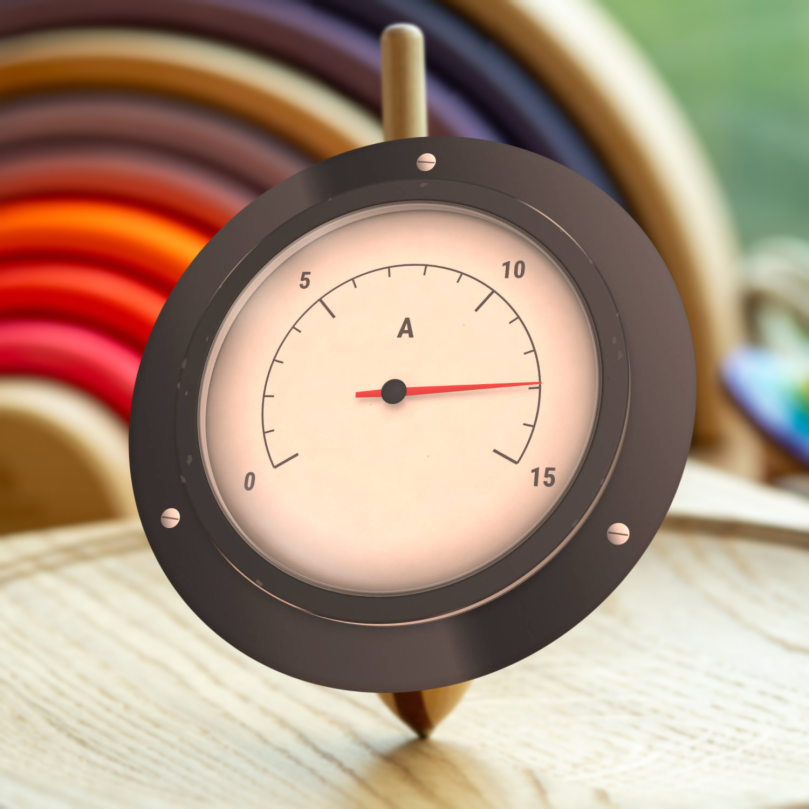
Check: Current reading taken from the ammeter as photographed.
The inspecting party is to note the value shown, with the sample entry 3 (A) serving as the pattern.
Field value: 13 (A)
